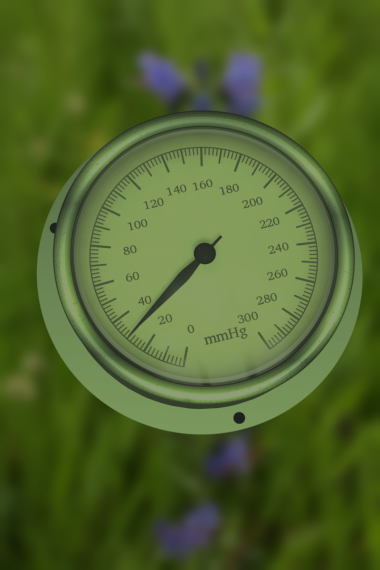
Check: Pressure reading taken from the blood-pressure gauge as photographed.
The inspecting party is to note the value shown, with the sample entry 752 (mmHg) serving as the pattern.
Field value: 30 (mmHg)
